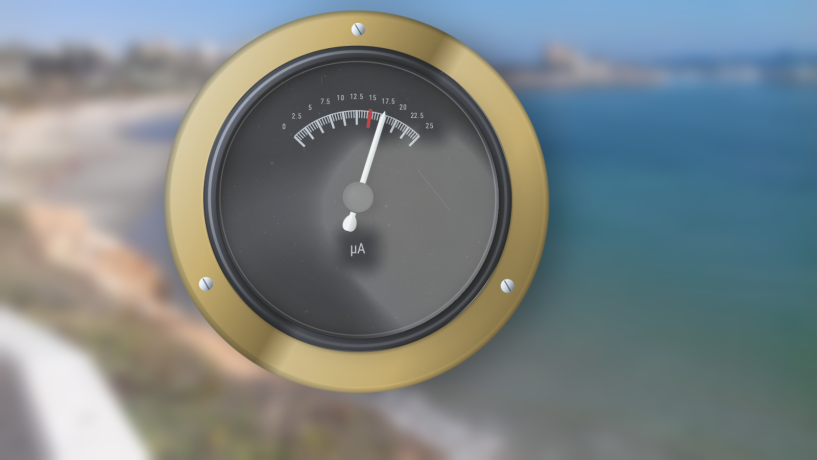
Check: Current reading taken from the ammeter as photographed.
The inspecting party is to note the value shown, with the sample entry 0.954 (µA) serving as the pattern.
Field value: 17.5 (µA)
